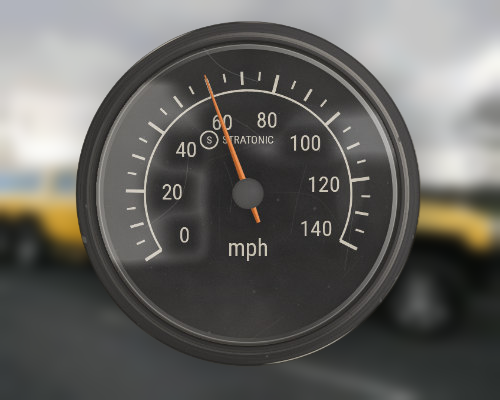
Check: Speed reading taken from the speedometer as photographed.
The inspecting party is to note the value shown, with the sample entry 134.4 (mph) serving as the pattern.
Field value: 60 (mph)
